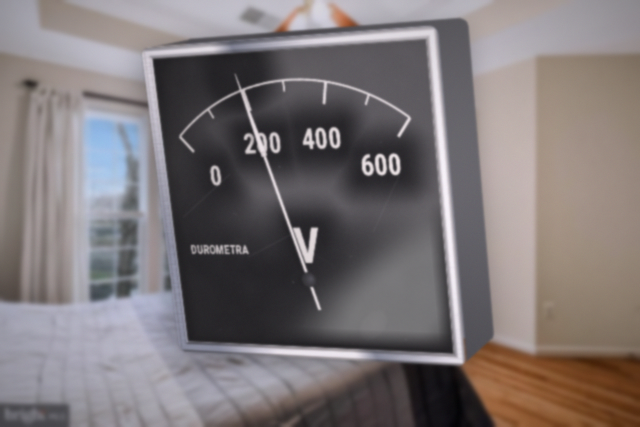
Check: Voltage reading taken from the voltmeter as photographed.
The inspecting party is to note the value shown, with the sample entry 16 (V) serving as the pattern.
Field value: 200 (V)
